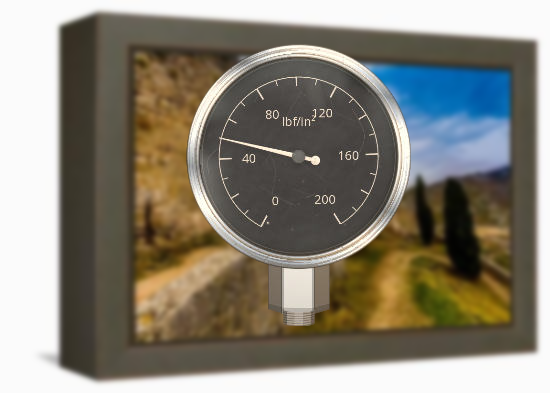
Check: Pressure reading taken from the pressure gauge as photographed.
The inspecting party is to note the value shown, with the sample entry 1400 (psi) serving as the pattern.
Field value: 50 (psi)
